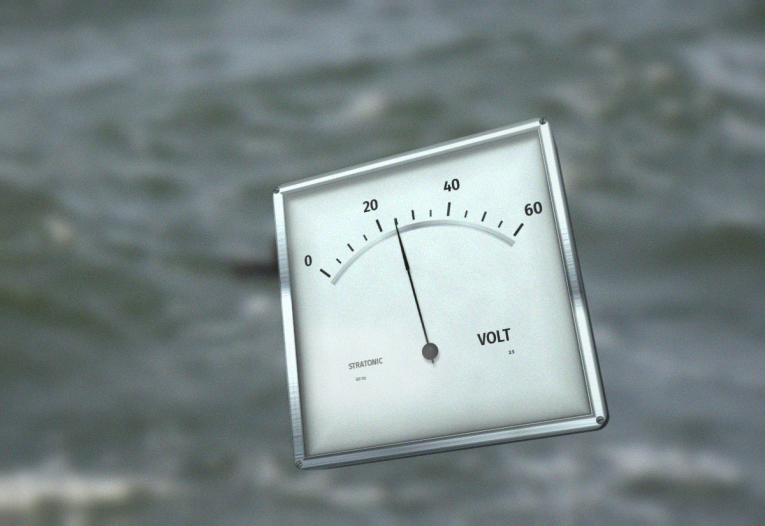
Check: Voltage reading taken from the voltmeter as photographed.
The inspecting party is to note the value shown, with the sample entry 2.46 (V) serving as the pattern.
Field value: 25 (V)
